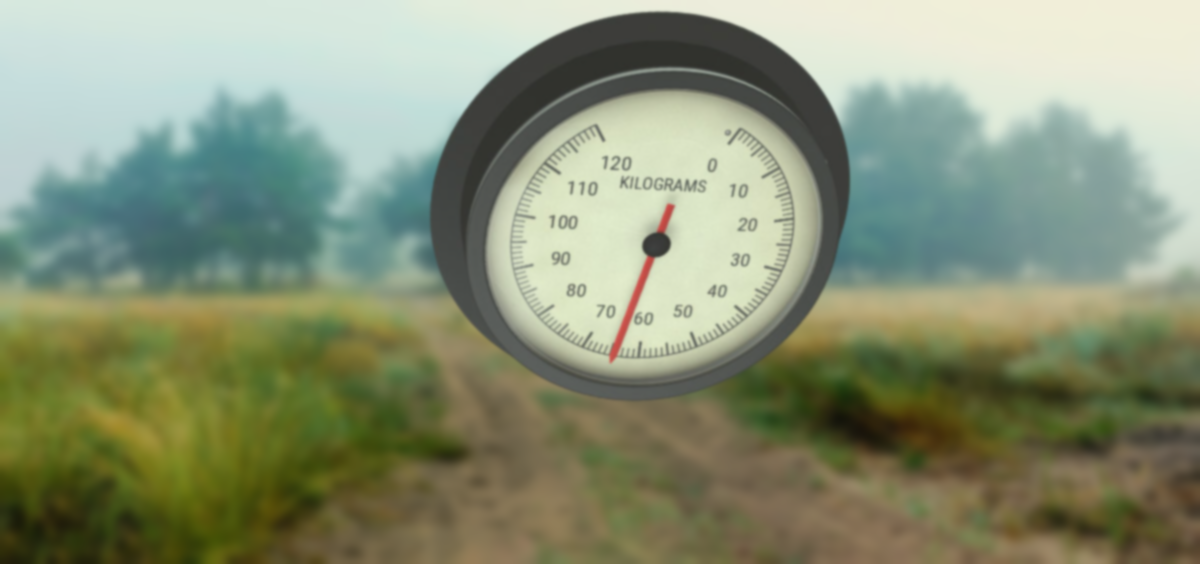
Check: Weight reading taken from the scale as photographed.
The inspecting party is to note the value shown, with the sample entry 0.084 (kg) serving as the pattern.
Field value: 65 (kg)
